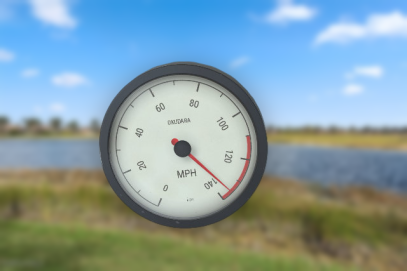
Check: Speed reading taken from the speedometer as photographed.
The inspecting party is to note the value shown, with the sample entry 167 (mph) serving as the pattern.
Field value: 135 (mph)
